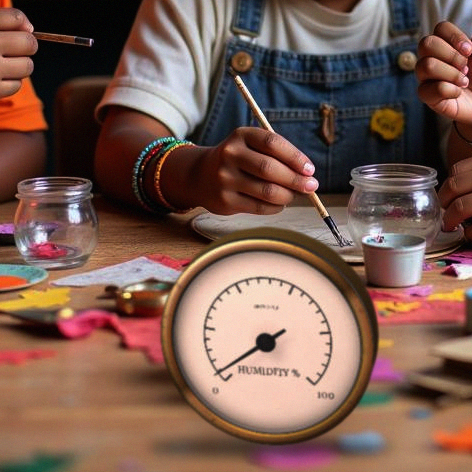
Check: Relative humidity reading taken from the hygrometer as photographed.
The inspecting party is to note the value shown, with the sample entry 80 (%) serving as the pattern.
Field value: 4 (%)
